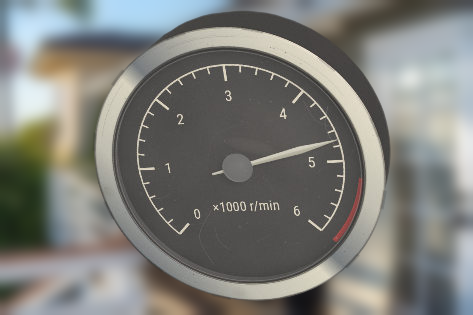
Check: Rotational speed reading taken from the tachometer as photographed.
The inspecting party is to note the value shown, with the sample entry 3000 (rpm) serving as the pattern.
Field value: 4700 (rpm)
